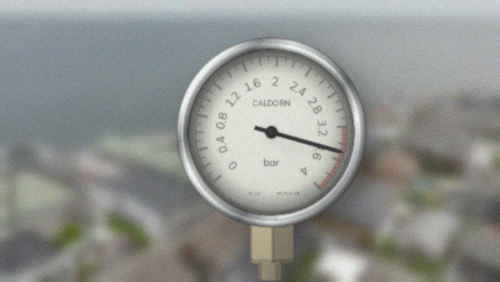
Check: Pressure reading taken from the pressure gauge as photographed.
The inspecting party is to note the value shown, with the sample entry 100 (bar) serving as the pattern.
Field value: 3.5 (bar)
